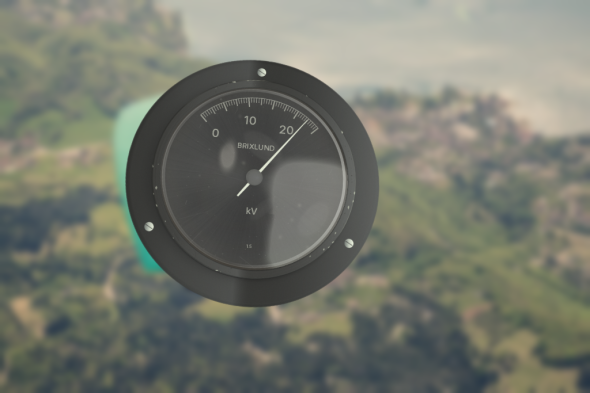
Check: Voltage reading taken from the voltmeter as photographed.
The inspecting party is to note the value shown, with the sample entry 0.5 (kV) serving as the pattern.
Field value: 22.5 (kV)
